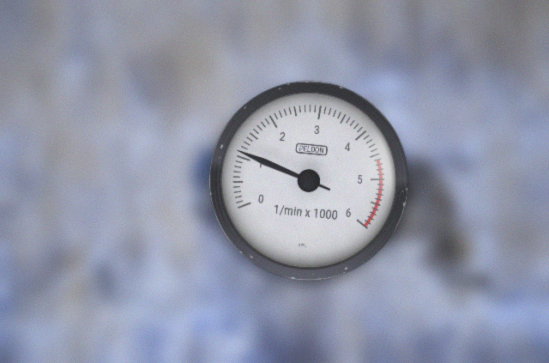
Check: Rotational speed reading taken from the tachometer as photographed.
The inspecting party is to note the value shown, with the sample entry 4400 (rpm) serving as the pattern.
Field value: 1100 (rpm)
